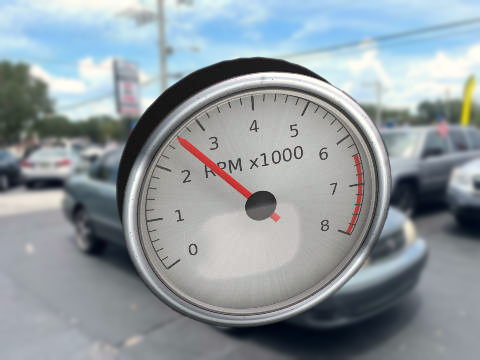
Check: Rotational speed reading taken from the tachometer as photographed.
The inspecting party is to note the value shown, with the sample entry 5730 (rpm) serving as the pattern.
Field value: 2600 (rpm)
